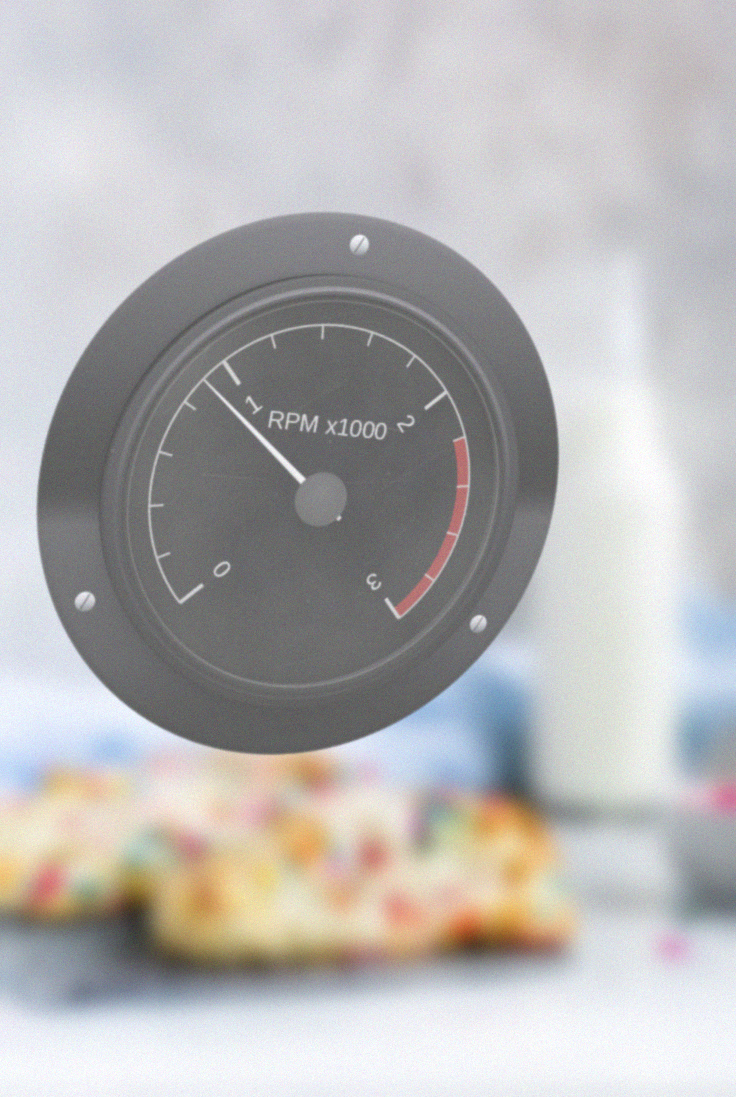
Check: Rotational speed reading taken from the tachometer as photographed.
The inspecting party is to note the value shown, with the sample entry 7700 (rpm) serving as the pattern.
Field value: 900 (rpm)
